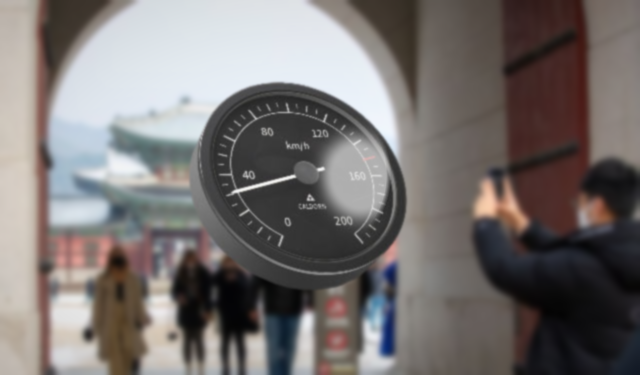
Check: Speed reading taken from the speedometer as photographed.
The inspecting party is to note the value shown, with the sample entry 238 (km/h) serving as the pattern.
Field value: 30 (km/h)
